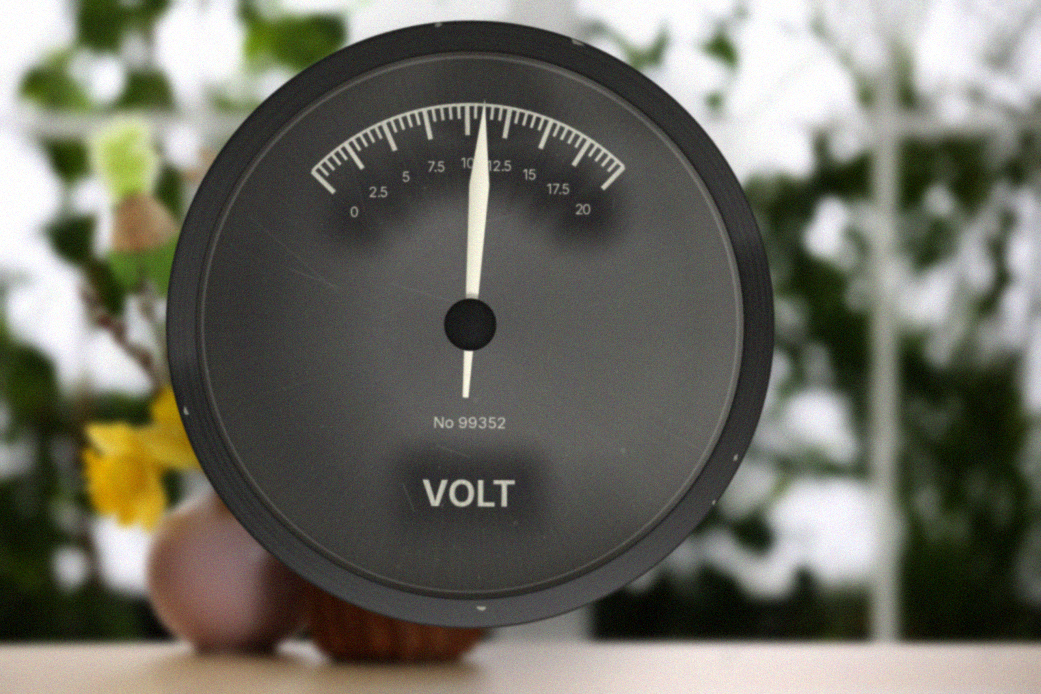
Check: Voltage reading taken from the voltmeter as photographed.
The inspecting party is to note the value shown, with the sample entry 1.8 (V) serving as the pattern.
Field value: 11 (V)
